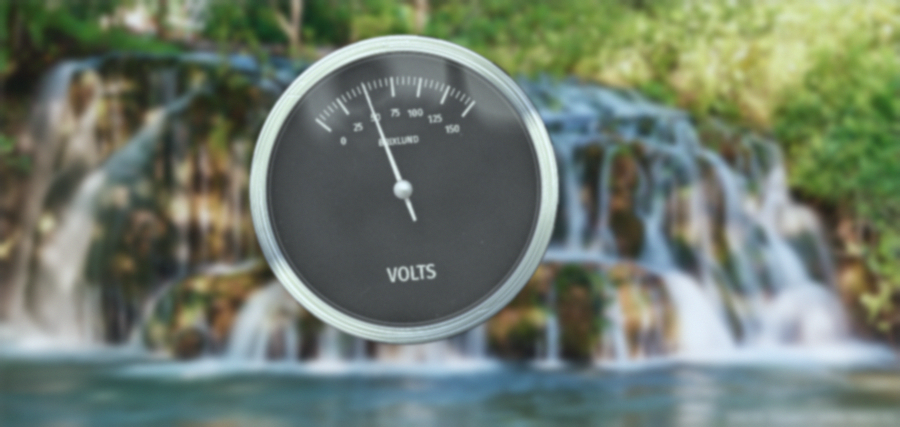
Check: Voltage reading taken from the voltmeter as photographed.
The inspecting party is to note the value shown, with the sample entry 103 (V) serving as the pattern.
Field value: 50 (V)
